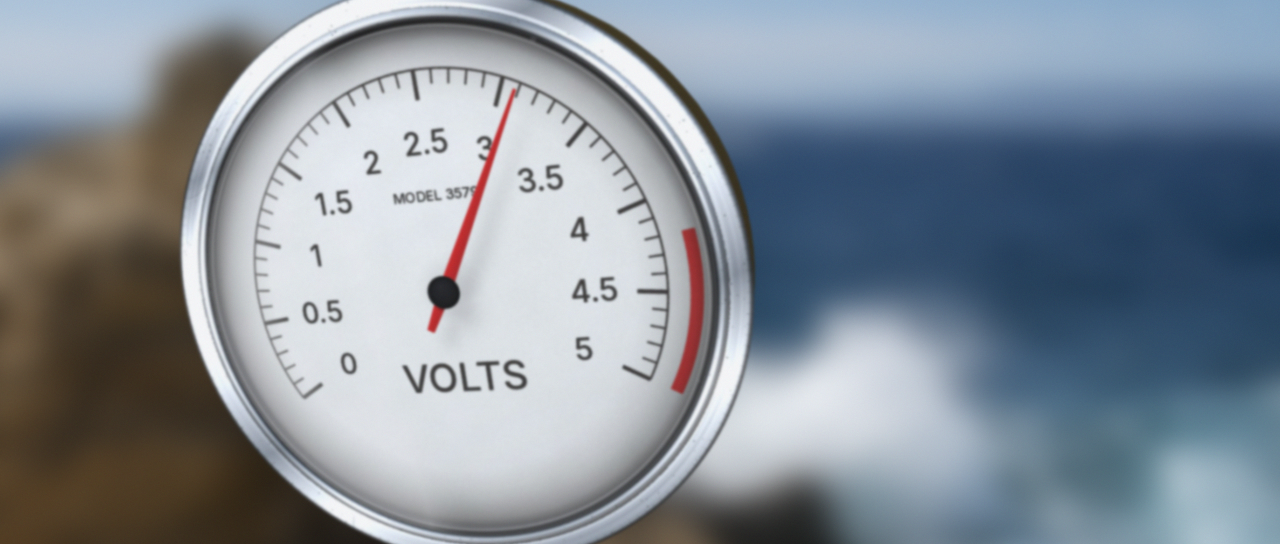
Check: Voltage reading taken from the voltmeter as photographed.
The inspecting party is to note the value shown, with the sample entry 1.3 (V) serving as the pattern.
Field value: 3.1 (V)
